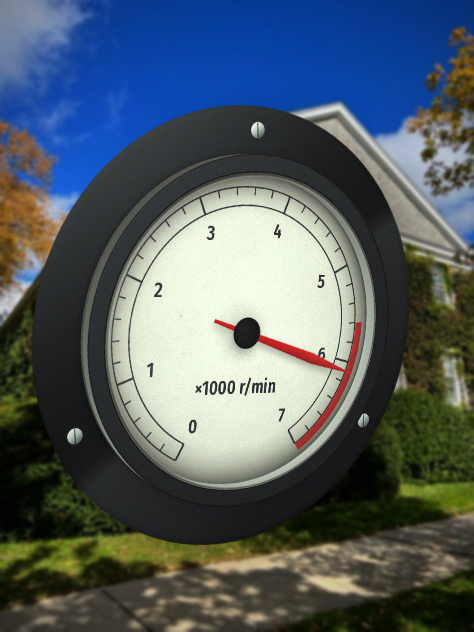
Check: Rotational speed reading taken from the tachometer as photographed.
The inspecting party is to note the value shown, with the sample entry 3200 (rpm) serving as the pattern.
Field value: 6100 (rpm)
